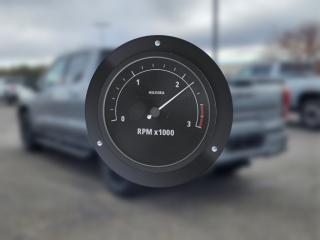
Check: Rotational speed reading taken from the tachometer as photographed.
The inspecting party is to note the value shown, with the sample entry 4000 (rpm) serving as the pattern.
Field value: 2200 (rpm)
